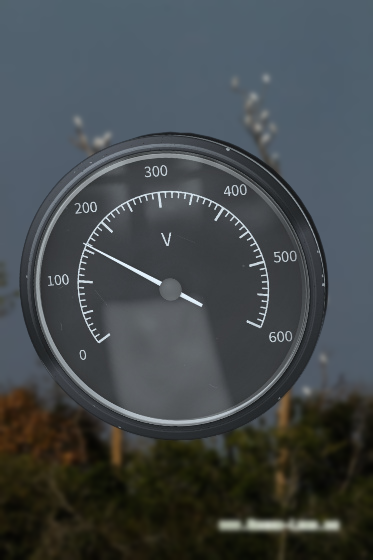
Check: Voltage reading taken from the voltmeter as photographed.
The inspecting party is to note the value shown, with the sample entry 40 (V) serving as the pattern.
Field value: 160 (V)
